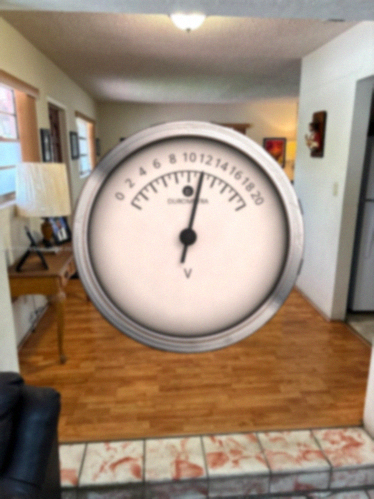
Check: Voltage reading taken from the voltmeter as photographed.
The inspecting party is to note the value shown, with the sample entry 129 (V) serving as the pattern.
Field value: 12 (V)
